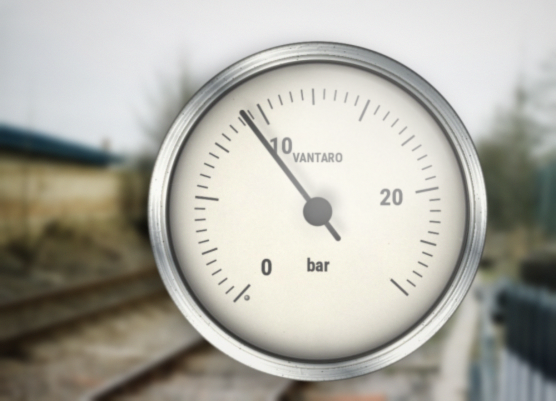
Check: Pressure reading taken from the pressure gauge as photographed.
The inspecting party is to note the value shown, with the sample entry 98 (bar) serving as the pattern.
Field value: 9.25 (bar)
